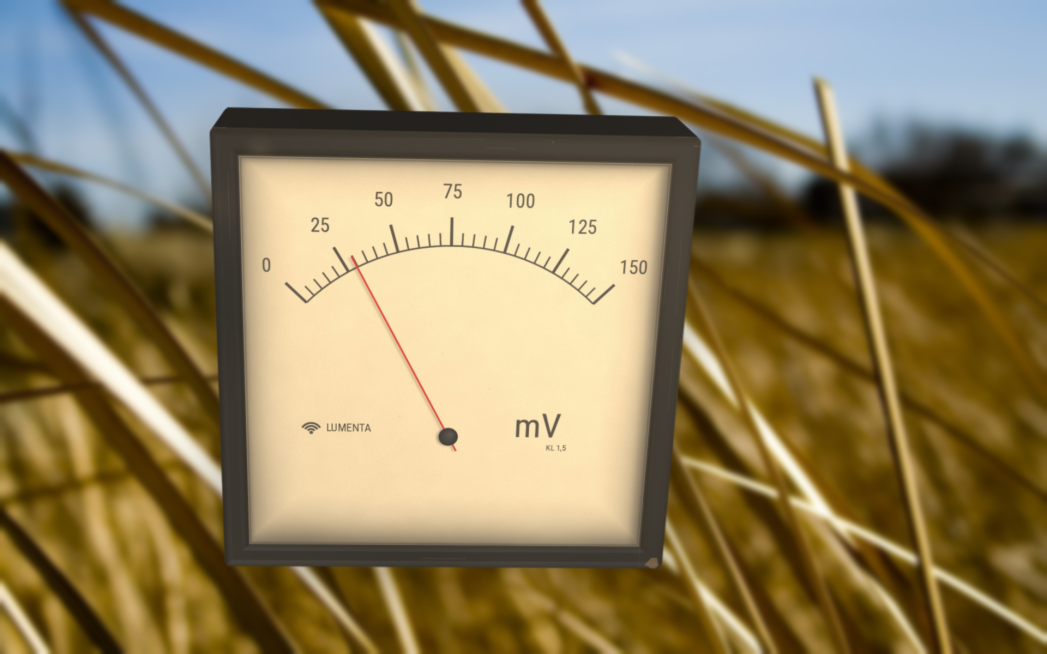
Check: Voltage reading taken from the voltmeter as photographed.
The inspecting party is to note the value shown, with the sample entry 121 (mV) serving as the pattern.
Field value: 30 (mV)
